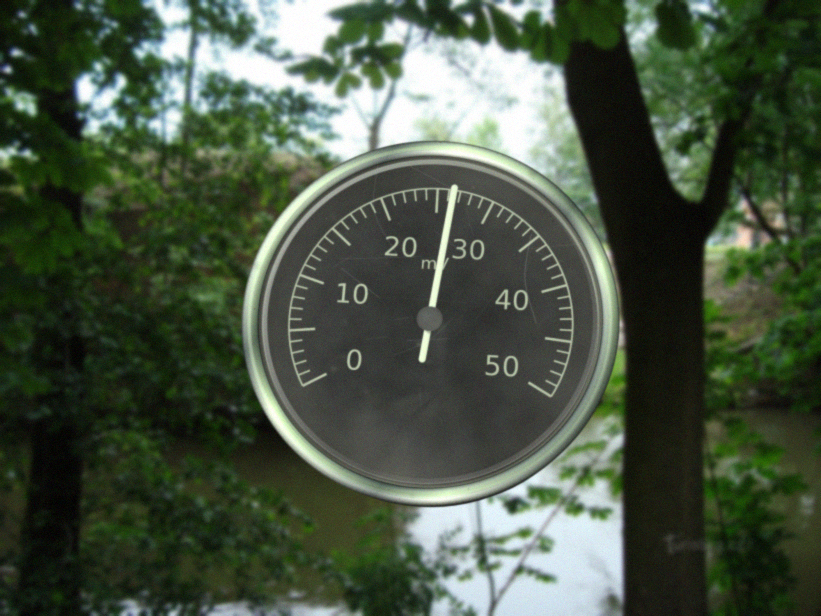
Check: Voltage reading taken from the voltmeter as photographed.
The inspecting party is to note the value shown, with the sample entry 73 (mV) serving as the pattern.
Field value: 26.5 (mV)
